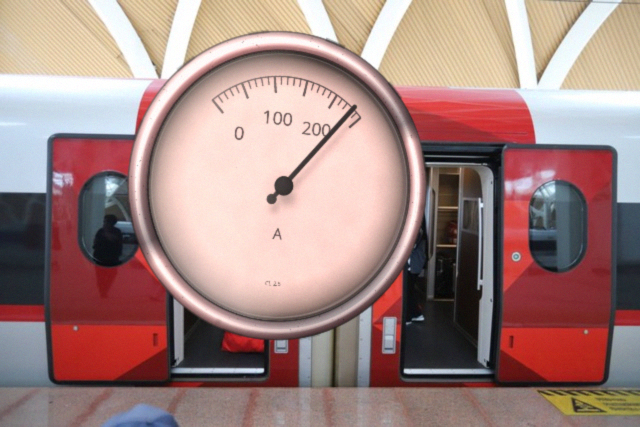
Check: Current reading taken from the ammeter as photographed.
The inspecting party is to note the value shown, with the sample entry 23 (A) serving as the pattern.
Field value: 230 (A)
